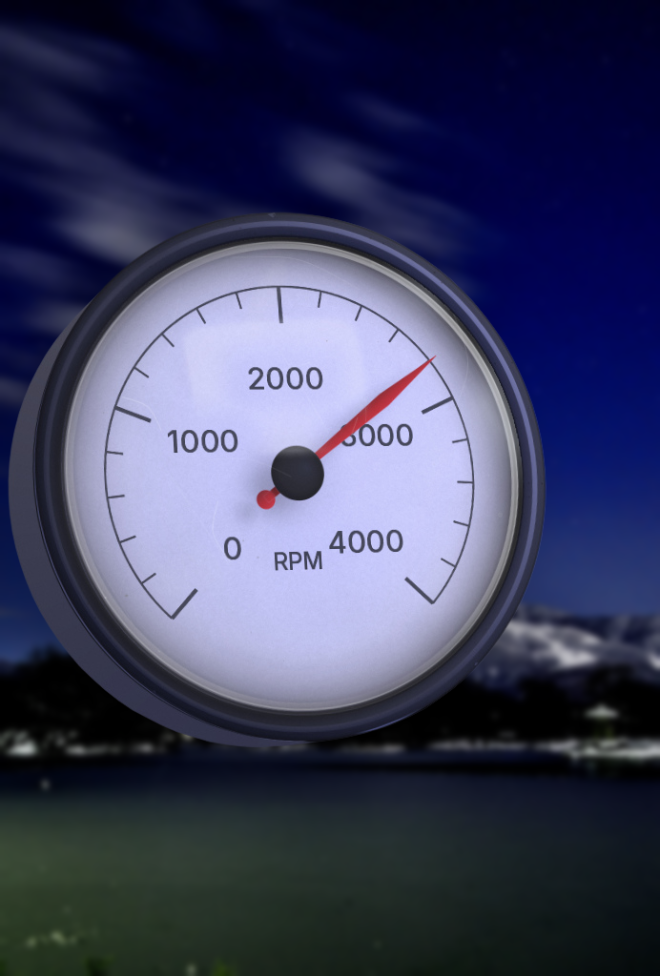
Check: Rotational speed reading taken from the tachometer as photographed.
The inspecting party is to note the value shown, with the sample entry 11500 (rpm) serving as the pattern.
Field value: 2800 (rpm)
